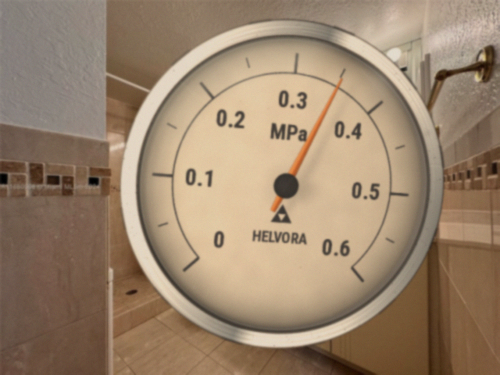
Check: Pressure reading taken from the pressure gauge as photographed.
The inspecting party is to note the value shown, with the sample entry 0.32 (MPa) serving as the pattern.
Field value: 0.35 (MPa)
